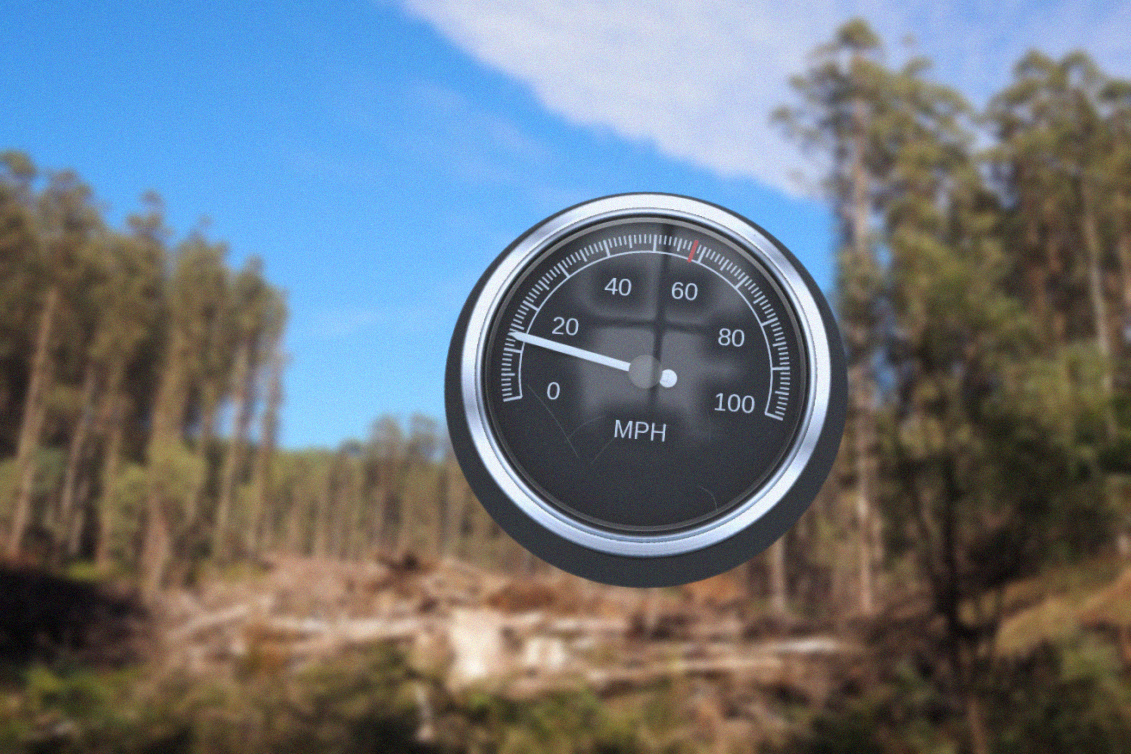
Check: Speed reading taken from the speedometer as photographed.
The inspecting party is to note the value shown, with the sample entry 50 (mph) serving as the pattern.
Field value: 13 (mph)
